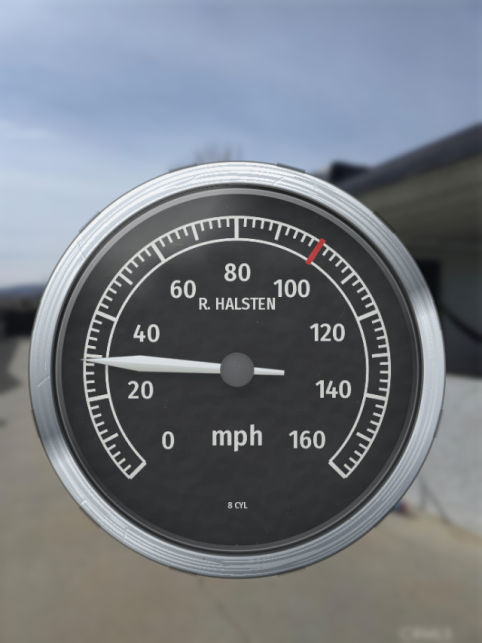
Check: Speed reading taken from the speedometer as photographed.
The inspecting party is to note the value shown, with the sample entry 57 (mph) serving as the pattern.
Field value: 29 (mph)
